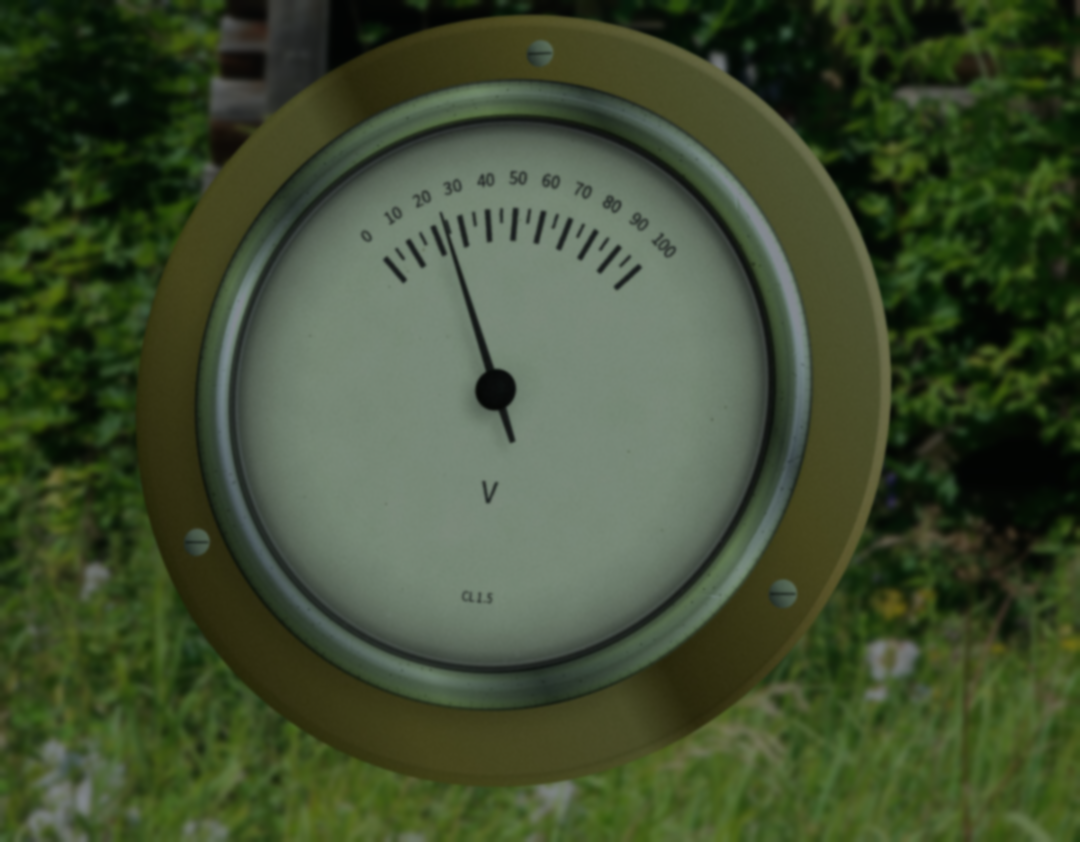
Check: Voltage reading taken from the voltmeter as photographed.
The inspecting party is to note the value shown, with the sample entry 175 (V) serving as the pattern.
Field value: 25 (V)
